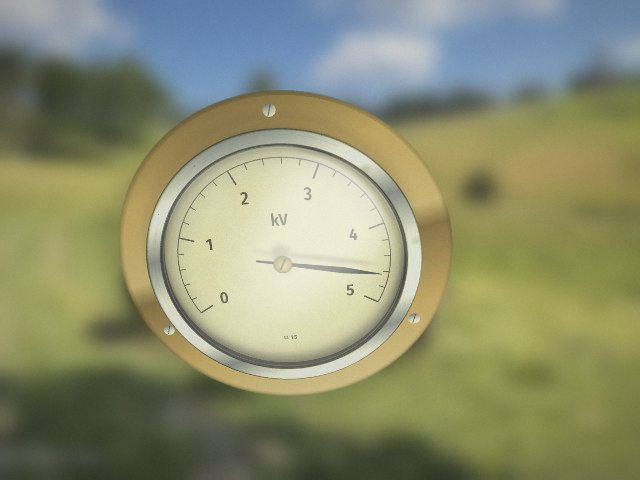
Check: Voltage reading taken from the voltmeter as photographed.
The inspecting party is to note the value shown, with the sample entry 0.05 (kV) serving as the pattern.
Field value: 4.6 (kV)
